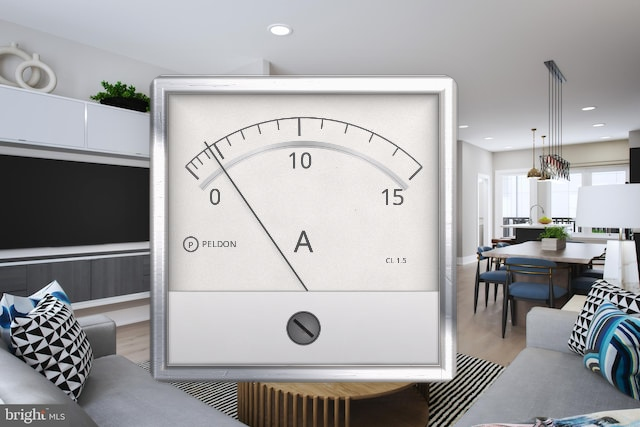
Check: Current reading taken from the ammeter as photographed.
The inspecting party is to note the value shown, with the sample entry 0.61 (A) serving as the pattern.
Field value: 4.5 (A)
